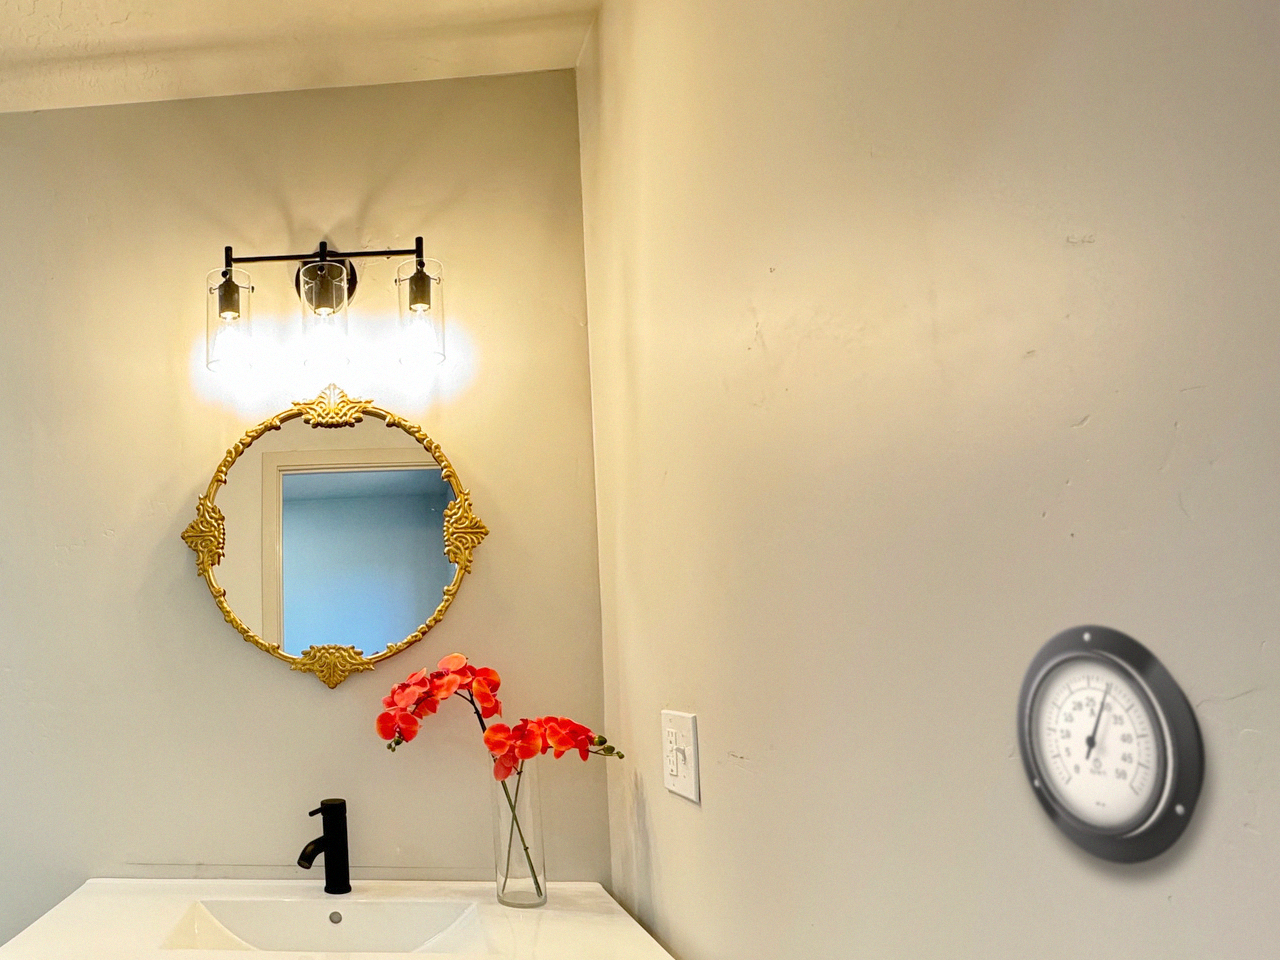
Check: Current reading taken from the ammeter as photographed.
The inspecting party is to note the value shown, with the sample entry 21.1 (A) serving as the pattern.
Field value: 30 (A)
